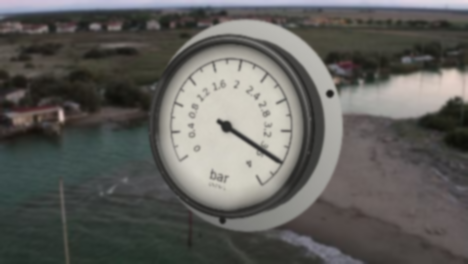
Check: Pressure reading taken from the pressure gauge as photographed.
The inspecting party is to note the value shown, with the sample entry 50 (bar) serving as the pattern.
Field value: 3.6 (bar)
